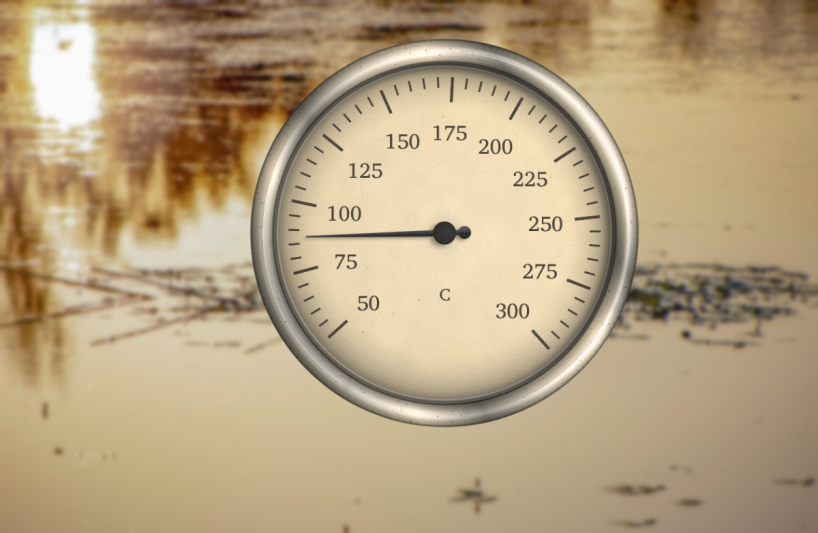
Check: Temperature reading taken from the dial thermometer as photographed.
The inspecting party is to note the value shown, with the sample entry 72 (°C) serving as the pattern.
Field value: 87.5 (°C)
